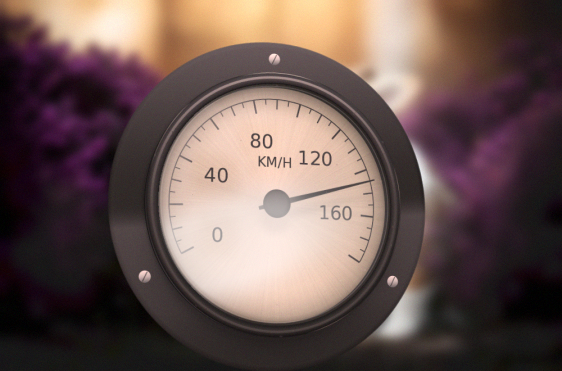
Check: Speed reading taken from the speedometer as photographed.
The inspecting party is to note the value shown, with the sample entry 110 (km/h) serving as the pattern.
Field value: 145 (km/h)
